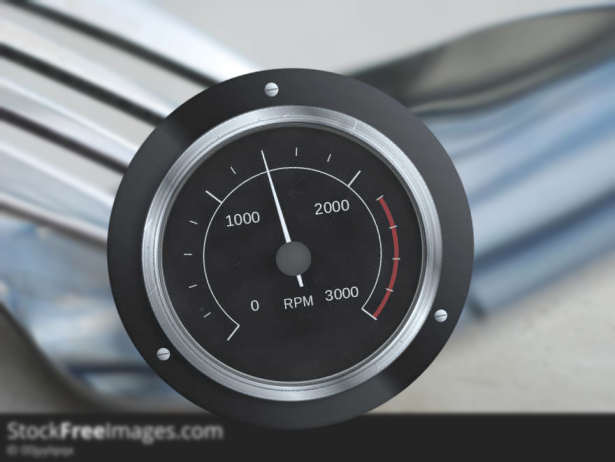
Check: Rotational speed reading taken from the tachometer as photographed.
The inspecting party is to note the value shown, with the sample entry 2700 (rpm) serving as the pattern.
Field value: 1400 (rpm)
